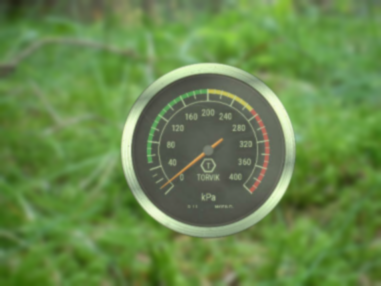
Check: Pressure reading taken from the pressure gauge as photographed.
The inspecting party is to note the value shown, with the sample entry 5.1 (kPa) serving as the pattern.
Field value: 10 (kPa)
